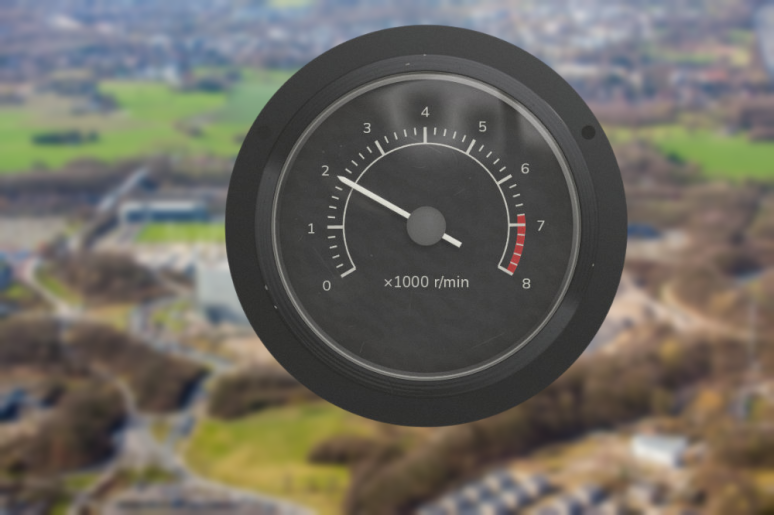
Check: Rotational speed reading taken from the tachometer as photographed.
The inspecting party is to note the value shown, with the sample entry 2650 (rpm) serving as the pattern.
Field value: 2000 (rpm)
